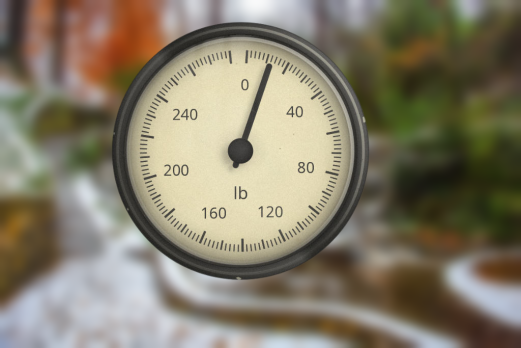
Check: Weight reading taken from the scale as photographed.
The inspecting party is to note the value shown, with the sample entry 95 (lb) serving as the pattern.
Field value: 12 (lb)
